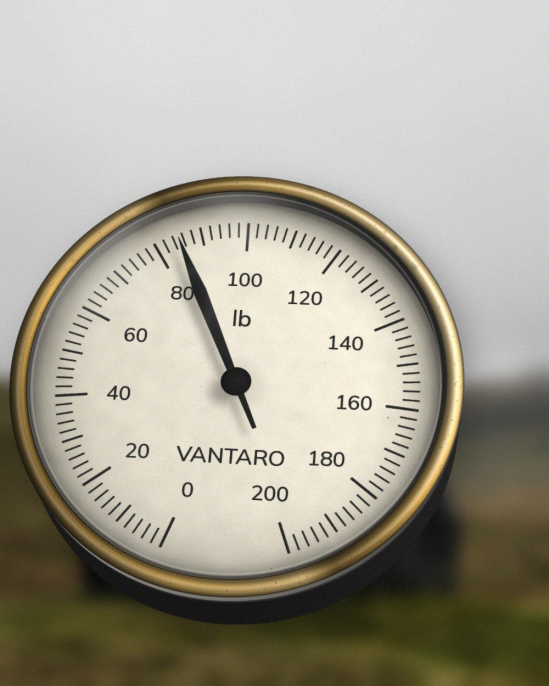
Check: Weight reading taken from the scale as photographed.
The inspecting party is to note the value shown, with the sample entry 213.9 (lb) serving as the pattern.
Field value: 85 (lb)
